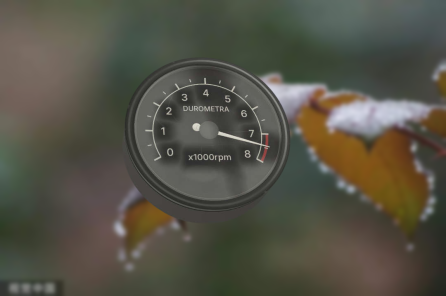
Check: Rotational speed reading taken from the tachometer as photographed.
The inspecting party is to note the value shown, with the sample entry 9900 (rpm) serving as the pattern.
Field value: 7500 (rpm)
